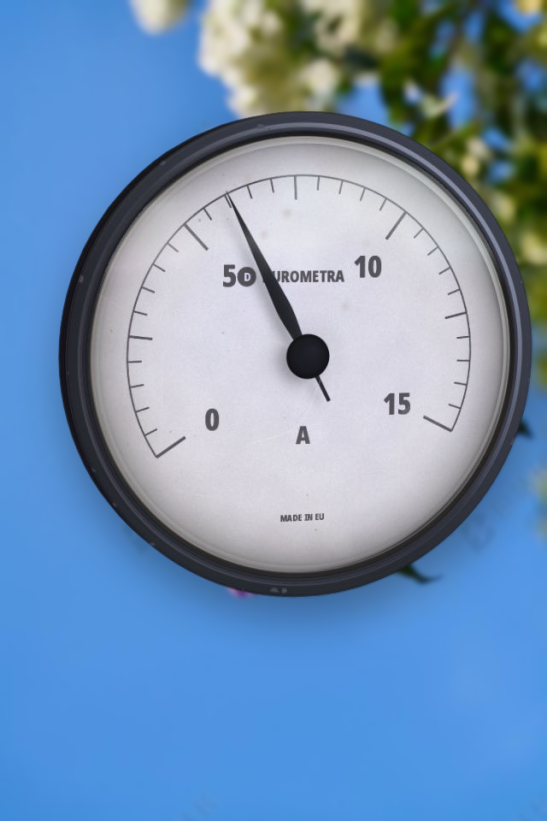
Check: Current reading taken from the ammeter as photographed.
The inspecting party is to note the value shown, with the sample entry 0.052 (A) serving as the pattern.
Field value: 6 (A)
